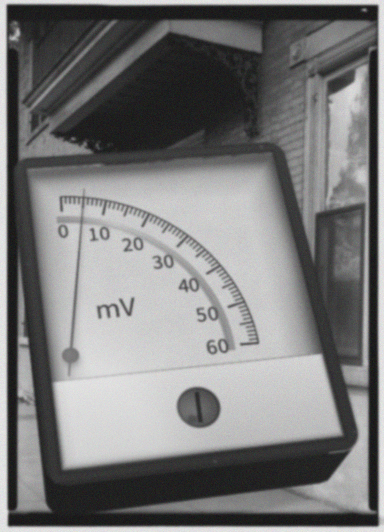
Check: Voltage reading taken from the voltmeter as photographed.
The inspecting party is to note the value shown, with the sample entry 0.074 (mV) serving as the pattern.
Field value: 5 (mV)
